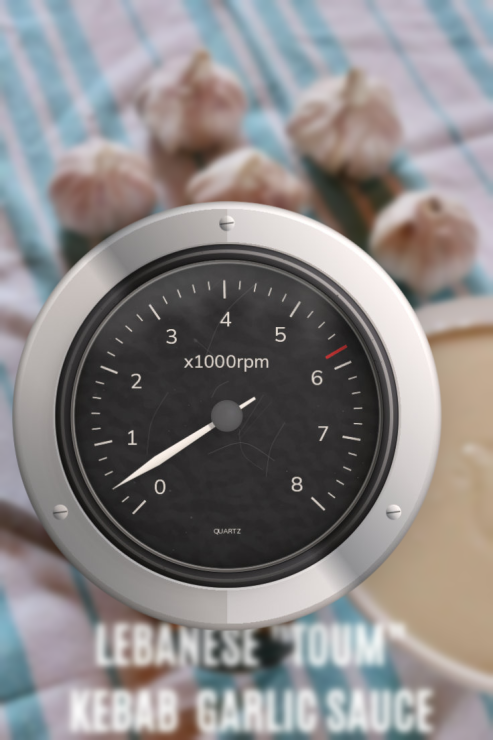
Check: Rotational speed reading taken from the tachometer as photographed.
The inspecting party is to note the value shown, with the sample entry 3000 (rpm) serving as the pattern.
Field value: 400 (rpm)
